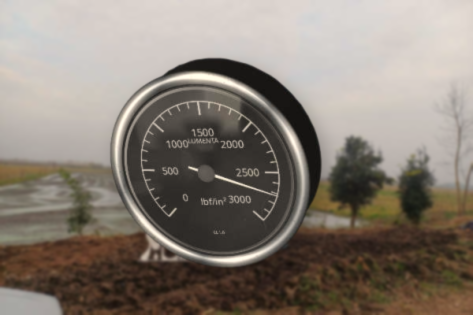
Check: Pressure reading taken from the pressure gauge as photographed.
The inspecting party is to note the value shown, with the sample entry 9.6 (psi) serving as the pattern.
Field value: 2700 (psi)
